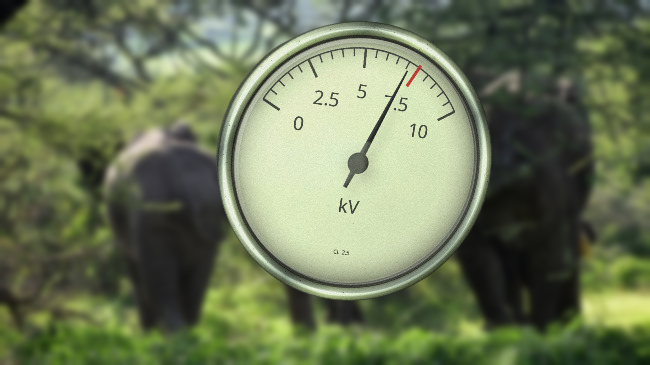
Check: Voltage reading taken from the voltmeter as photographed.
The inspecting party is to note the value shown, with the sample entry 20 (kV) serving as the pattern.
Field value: 7 (kV)
